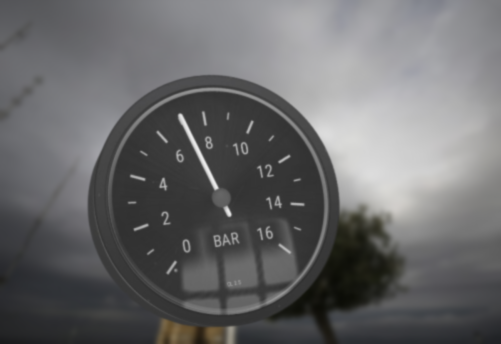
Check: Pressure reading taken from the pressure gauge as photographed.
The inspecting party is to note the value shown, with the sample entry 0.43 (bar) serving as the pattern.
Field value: 7 (bar)
